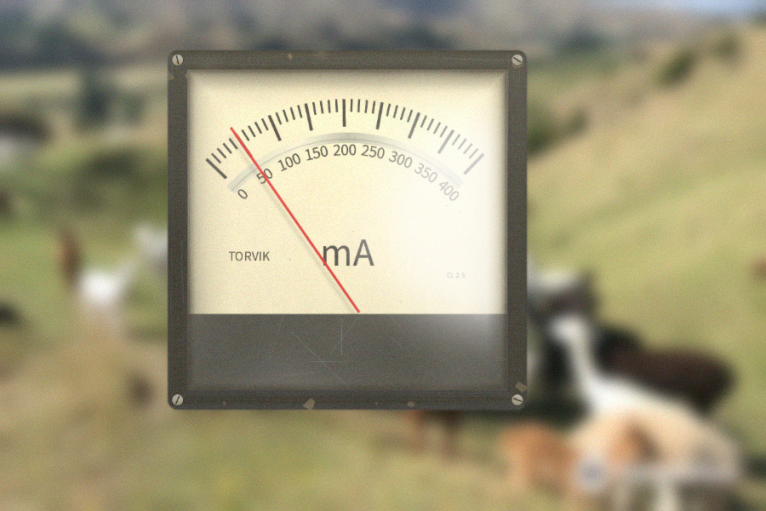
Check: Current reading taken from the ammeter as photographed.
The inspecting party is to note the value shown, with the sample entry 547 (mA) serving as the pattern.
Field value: 50 (mA)
